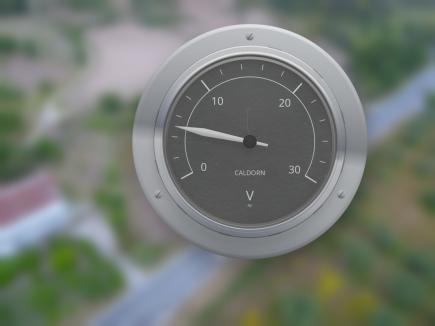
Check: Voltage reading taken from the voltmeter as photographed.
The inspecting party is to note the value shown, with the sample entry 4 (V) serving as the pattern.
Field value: 5 (V)
